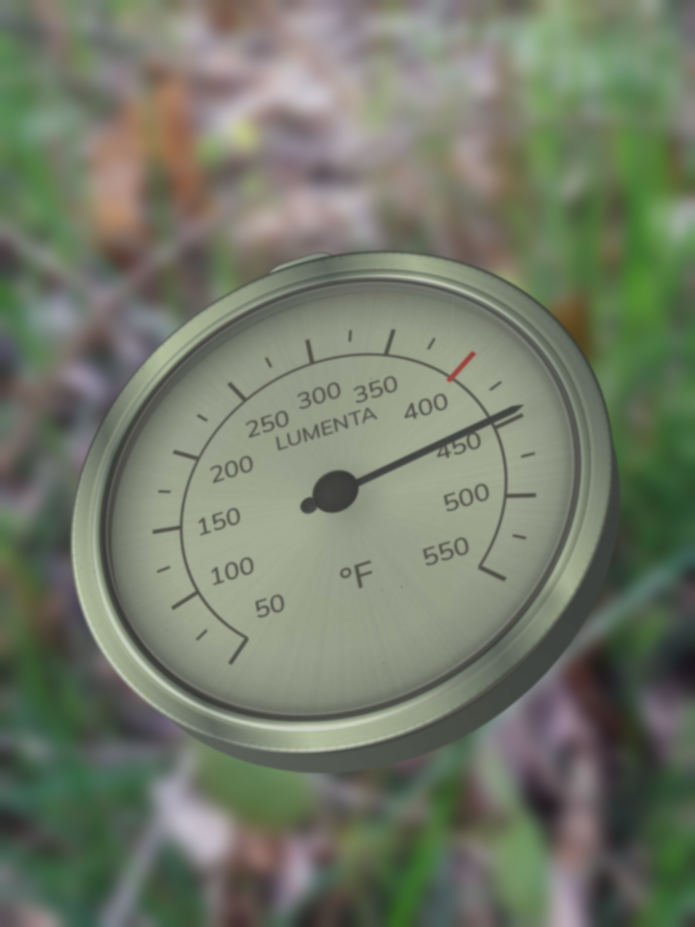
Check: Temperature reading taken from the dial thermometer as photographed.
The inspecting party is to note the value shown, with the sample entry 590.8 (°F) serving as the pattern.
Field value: 450 (°F)
